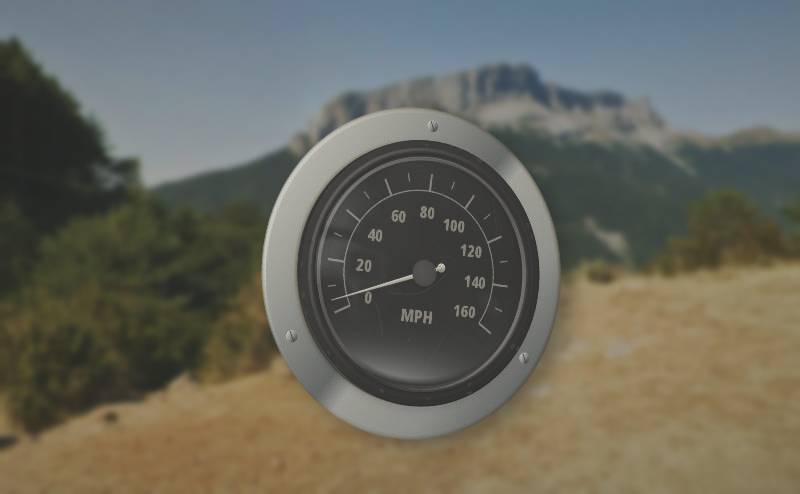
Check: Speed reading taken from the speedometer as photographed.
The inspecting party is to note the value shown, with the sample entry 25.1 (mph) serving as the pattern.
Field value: 5 (mph)
